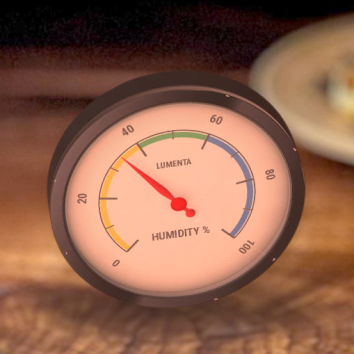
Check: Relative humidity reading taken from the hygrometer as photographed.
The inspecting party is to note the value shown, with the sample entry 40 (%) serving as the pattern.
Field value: 35 (%)
